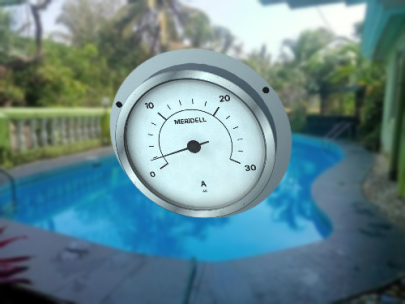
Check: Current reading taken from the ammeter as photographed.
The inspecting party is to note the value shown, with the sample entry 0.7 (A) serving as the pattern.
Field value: 2 (A)
